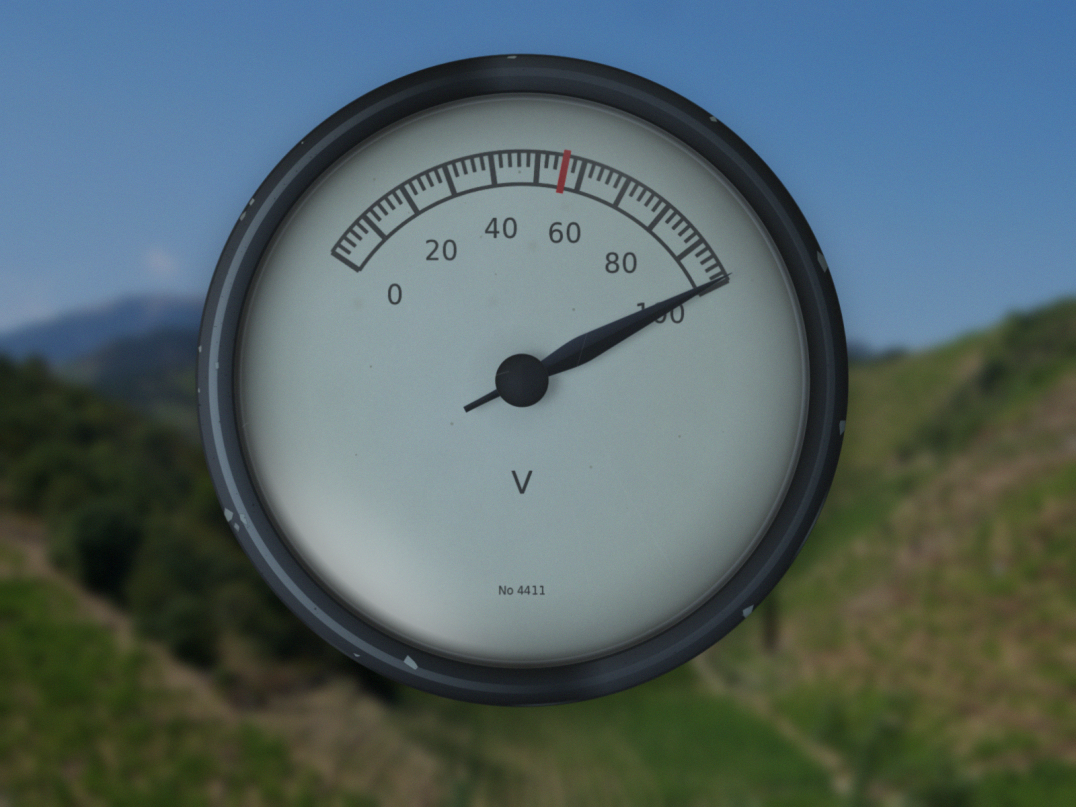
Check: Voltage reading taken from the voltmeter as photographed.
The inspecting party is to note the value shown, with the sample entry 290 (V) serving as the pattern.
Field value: 99 (V)
